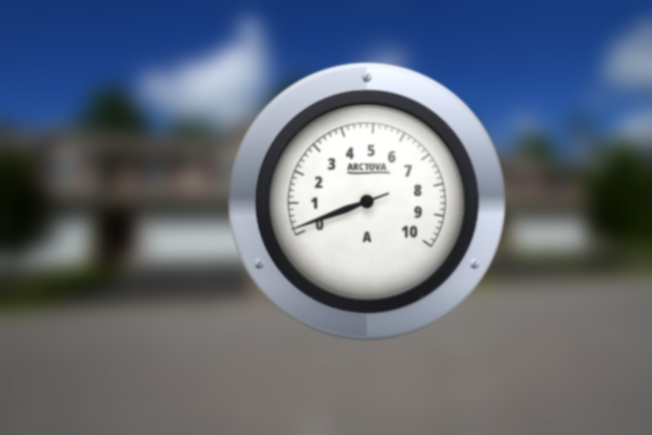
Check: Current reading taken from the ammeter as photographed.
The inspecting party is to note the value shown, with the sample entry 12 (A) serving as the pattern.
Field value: 0.2 (A)
